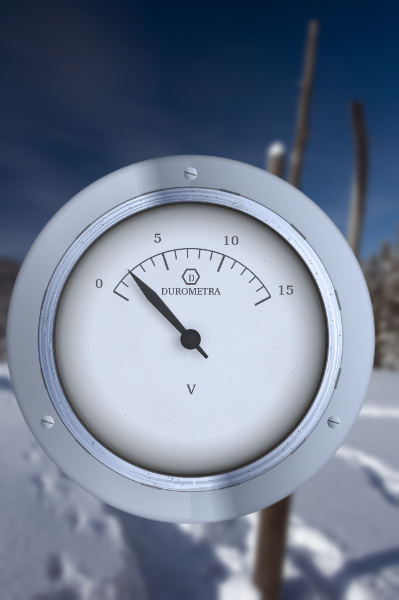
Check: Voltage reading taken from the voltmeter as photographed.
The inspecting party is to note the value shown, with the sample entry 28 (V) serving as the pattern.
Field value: 2 (V)
